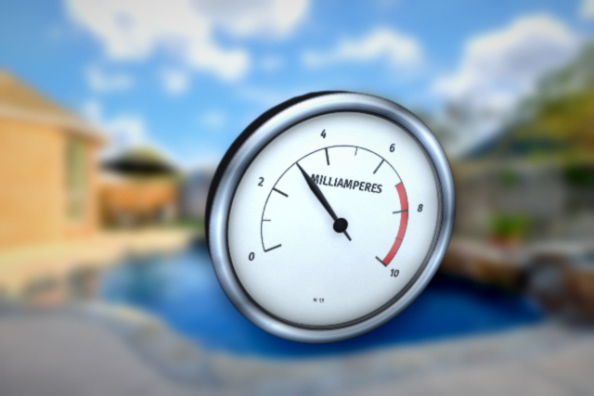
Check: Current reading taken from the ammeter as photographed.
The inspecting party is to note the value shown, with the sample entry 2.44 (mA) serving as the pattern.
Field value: 3 (mA)
